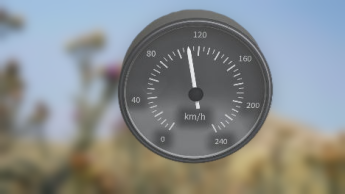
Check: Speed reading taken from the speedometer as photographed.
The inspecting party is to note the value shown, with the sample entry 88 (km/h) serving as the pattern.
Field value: 110 (km/h)
